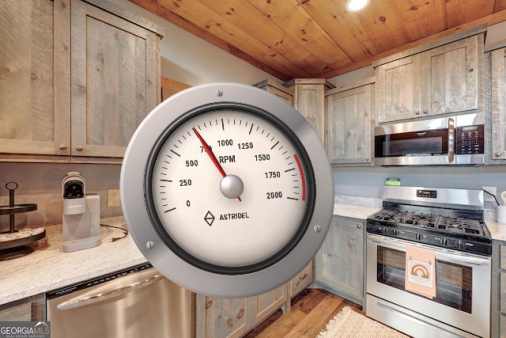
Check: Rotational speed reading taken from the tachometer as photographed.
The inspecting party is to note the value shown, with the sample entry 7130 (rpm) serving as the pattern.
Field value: 750 (rpm)
